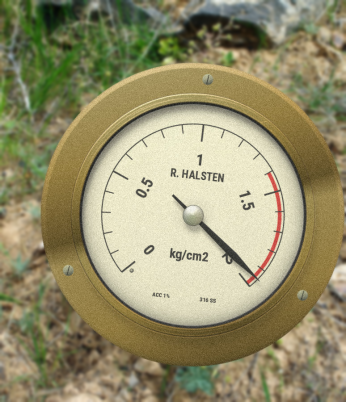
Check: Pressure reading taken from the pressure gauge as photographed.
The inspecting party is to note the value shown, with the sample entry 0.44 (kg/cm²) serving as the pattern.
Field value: 1.95 (kg/cm²)
